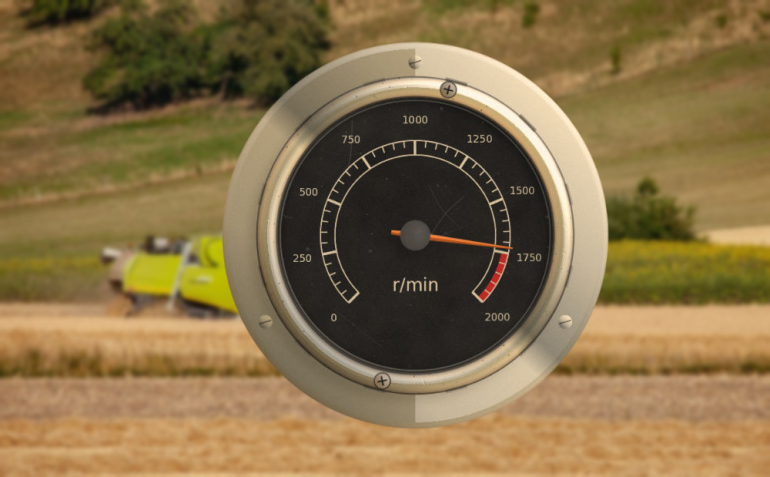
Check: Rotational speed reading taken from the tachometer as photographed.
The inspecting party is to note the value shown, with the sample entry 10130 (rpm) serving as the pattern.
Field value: 1725 (rpm)
